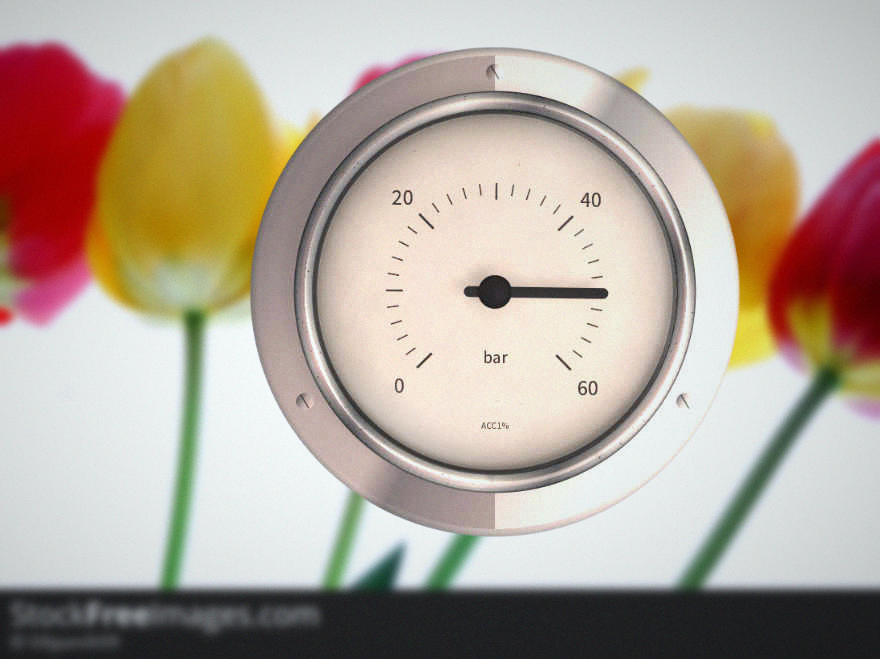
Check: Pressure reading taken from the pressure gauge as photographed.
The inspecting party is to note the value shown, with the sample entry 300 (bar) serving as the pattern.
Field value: 50 (bar)
